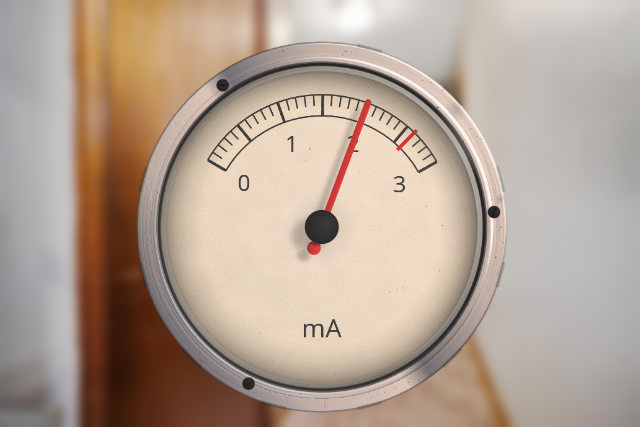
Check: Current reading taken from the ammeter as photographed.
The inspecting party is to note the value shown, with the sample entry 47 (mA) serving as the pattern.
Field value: 2 (mA)
